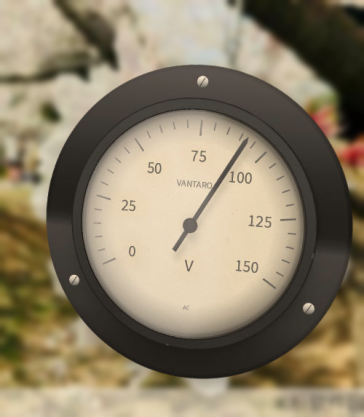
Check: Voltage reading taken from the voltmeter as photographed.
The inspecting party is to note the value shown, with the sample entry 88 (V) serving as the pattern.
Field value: 92.5 (V)
